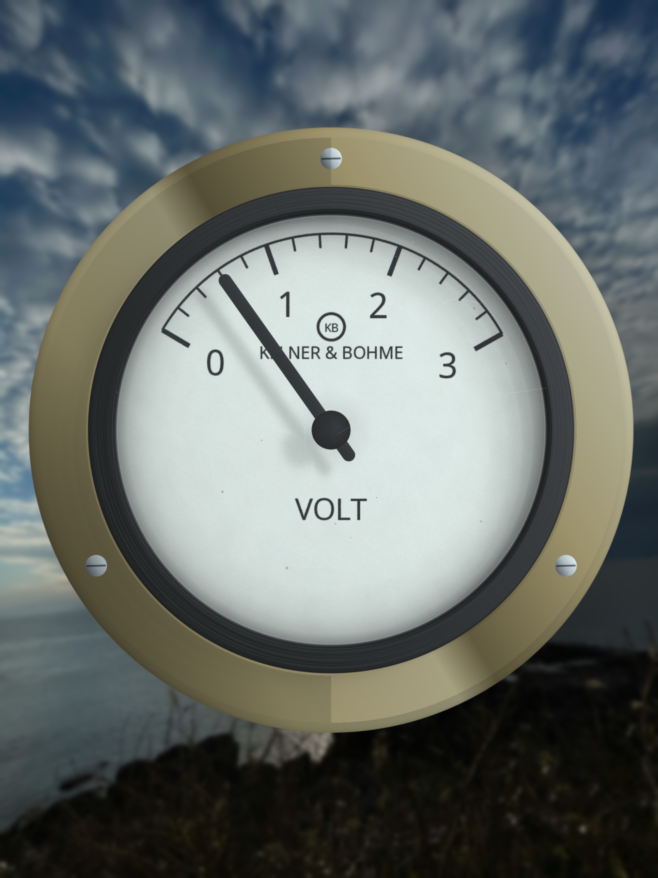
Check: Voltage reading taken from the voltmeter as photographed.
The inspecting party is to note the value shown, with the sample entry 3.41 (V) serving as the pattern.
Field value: 0.6 (V)
